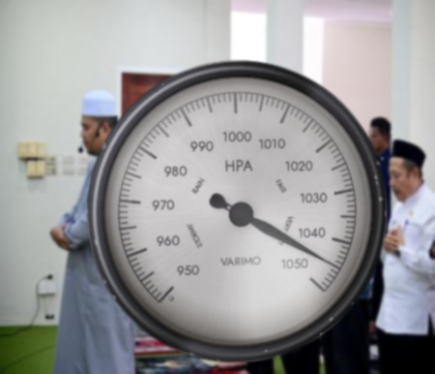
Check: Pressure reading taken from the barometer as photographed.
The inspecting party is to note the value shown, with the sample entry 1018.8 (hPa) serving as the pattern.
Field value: 1045 (hPa)
